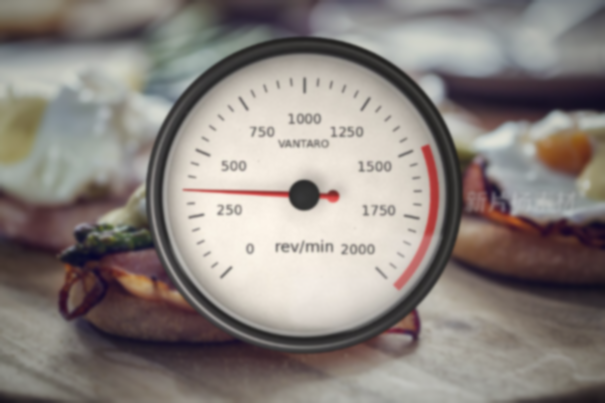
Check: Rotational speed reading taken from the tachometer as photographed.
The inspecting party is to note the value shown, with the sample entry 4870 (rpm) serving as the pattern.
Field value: 350 (rpm)
